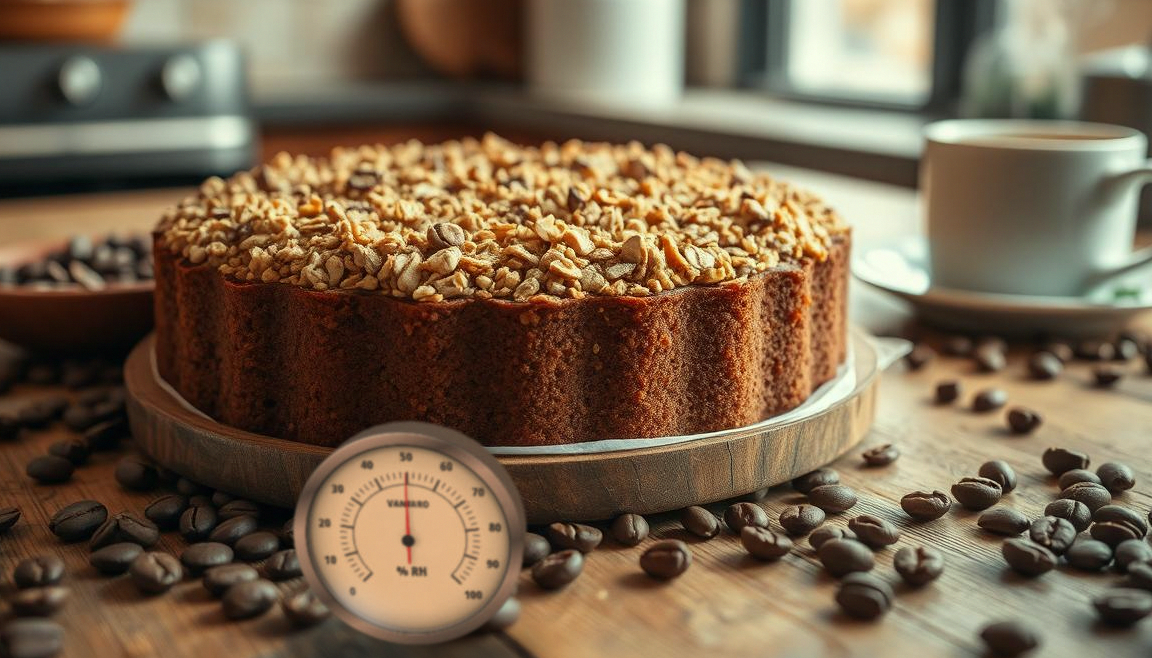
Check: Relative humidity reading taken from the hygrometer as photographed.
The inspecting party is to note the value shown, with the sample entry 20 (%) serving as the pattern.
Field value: 50 (%)
